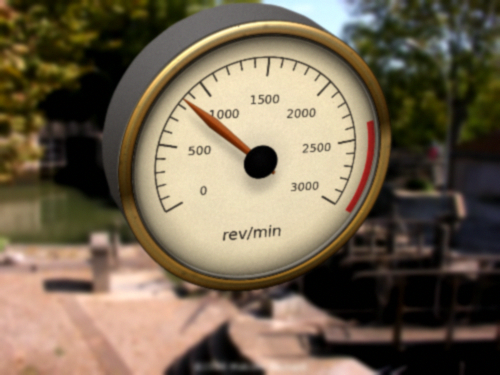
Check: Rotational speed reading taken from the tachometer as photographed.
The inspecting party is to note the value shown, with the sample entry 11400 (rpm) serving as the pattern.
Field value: 850 (rpm)
